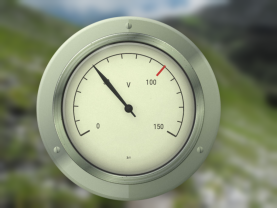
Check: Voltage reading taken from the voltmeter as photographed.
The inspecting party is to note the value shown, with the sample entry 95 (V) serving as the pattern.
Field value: 50 (V)
